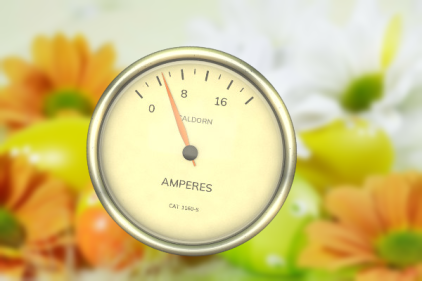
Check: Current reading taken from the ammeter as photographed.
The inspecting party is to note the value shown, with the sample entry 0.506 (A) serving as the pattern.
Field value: 5 (A)
